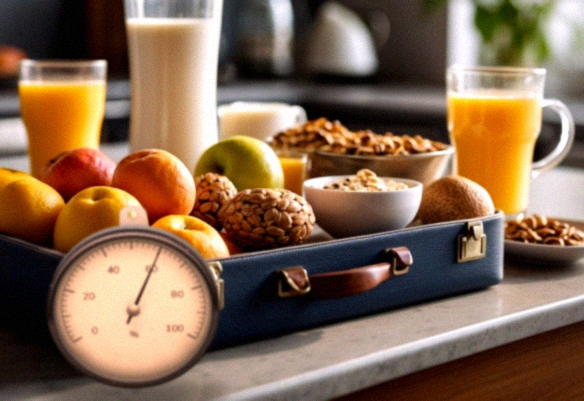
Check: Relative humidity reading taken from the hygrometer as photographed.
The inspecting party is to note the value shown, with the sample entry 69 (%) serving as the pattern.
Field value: 60 (%)
